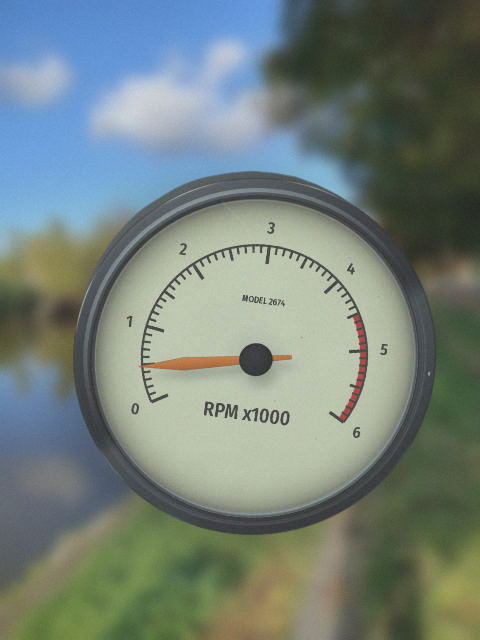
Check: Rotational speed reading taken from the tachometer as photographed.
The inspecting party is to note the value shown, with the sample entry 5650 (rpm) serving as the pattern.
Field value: 500 (rpm)
